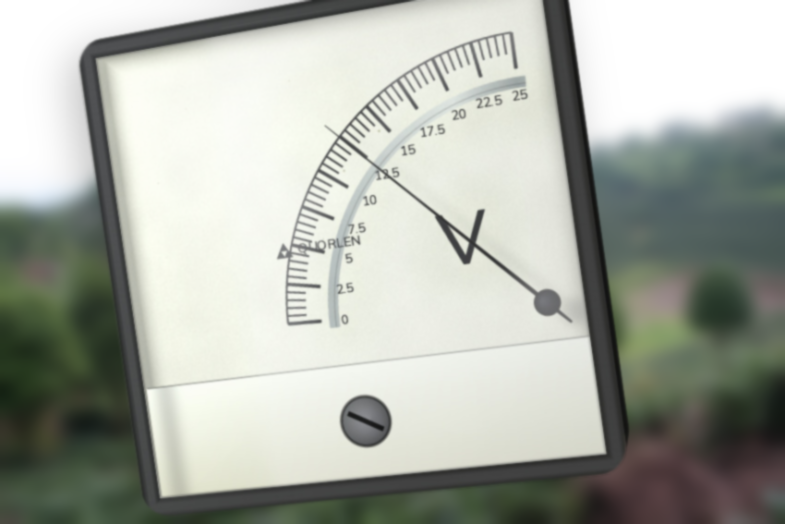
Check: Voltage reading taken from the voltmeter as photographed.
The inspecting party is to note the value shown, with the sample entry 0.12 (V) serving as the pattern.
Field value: 12.5 (V)
